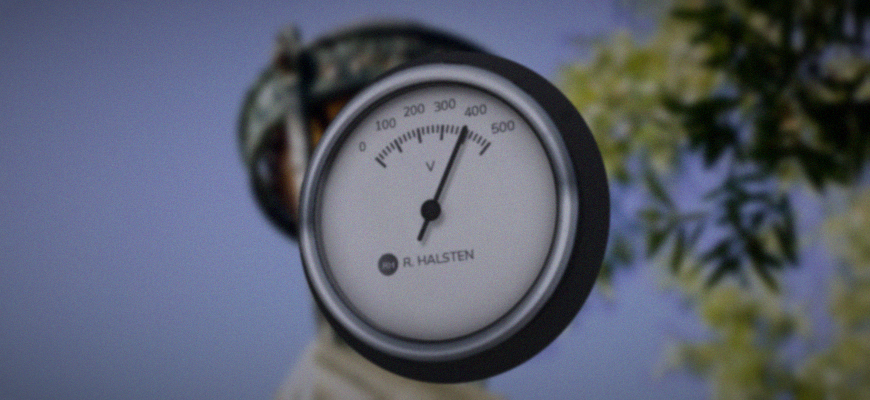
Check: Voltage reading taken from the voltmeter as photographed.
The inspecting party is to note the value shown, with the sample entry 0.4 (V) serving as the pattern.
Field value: 400 (V)
